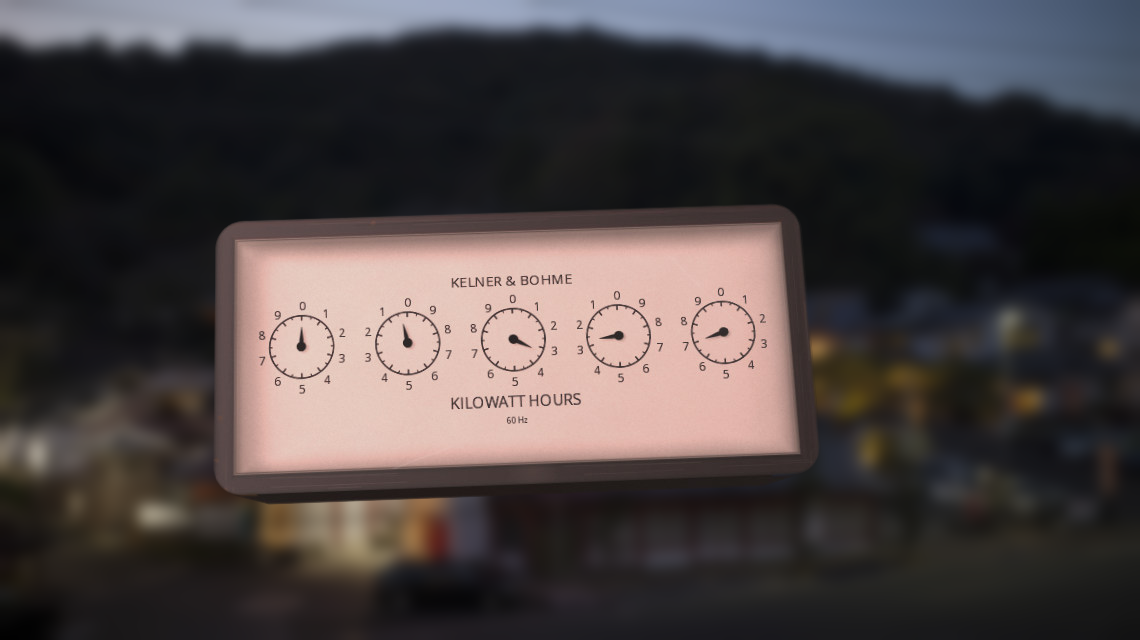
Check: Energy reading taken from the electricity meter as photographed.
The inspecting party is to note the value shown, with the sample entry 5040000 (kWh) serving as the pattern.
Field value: 327 (kWh)
